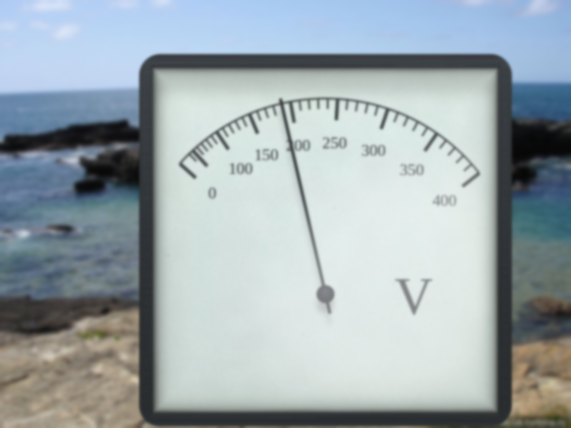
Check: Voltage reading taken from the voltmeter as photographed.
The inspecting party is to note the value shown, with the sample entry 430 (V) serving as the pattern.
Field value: 190 (V)
